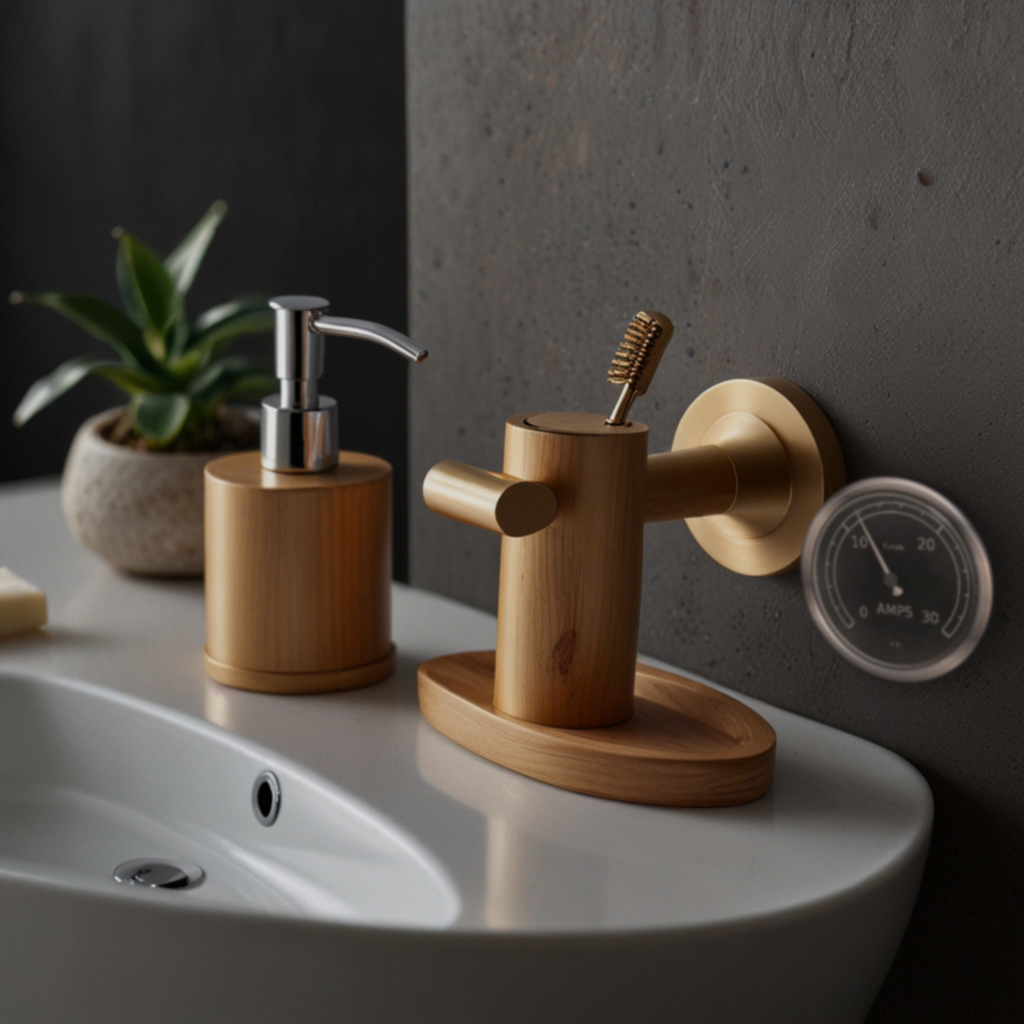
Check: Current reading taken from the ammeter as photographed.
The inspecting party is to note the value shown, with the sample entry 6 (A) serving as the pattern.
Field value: 12 (A)
